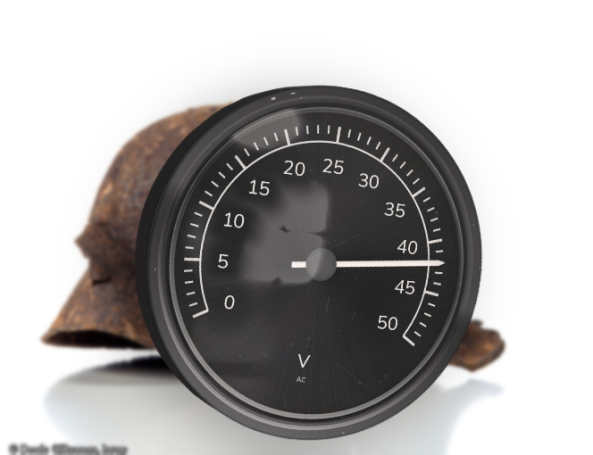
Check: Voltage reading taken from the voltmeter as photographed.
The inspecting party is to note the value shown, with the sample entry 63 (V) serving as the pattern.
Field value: 42 (V)
